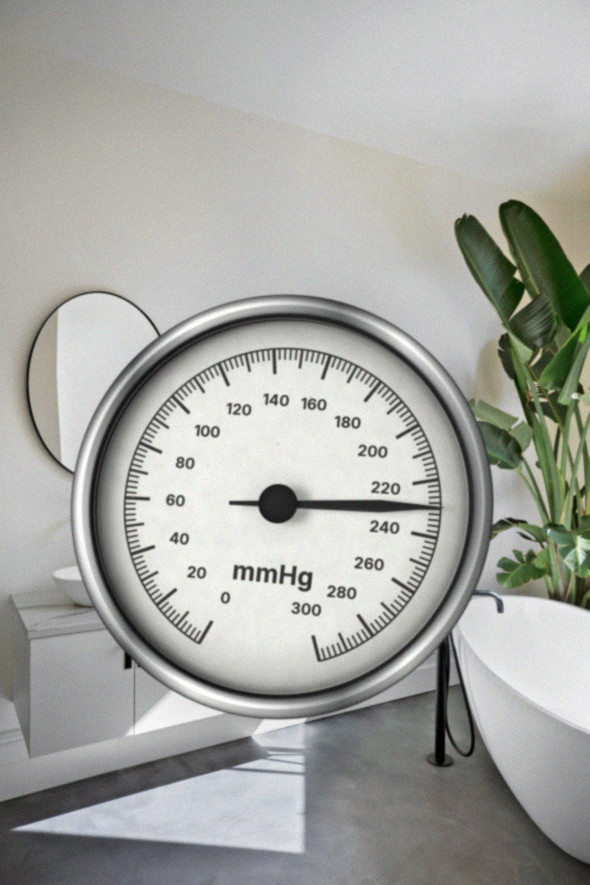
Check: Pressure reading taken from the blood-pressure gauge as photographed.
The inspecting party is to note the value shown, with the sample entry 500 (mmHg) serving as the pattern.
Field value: 230 (mmHg)
